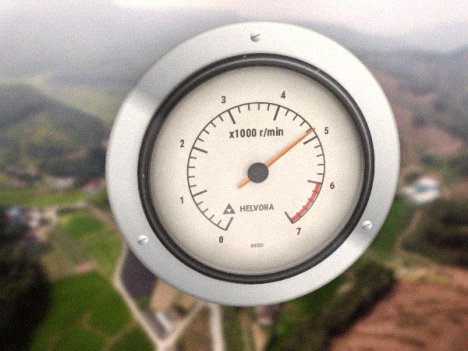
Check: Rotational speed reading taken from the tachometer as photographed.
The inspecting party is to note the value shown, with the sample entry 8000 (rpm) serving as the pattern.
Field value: 4800 (rpm)
